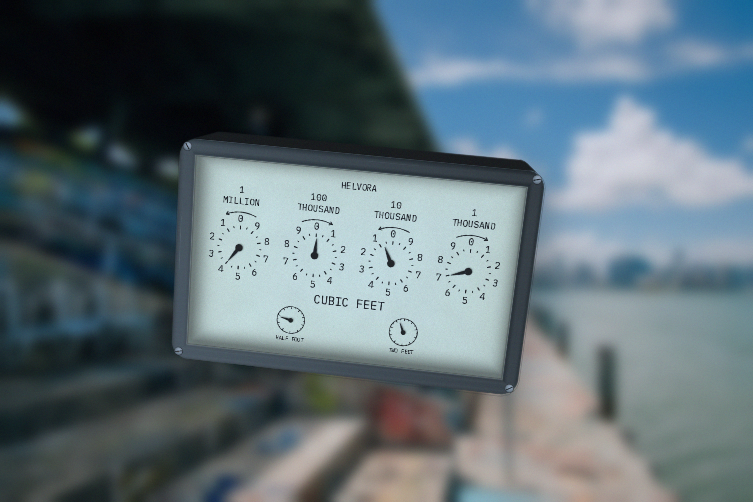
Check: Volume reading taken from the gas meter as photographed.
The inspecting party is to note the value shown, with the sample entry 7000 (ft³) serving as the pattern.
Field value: 400700 (ft³)
